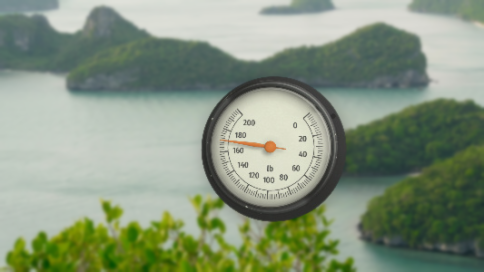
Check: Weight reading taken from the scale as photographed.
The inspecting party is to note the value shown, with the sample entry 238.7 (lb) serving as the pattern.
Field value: 170 (lb)
